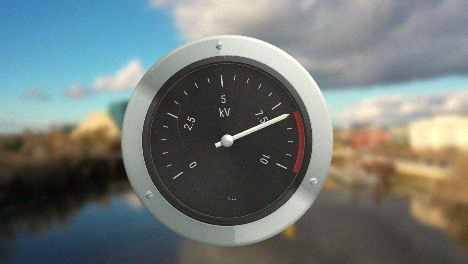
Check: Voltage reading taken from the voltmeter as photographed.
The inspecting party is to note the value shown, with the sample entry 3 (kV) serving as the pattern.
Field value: 8 (kV)
